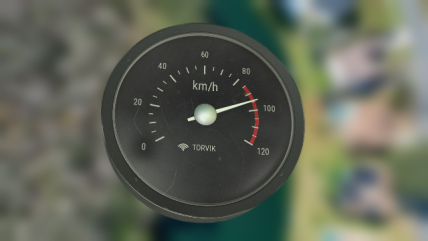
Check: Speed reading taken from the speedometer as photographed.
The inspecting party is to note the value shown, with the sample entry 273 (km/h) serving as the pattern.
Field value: 95 (km/h)
